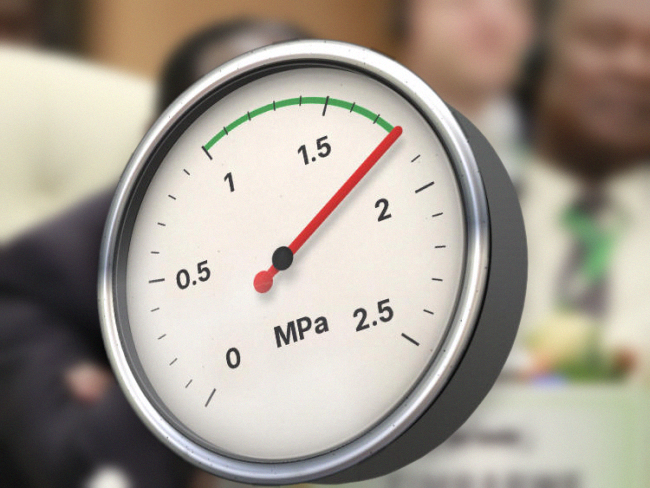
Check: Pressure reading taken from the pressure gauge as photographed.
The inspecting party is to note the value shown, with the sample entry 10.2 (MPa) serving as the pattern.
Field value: 1.8 (MPa)
